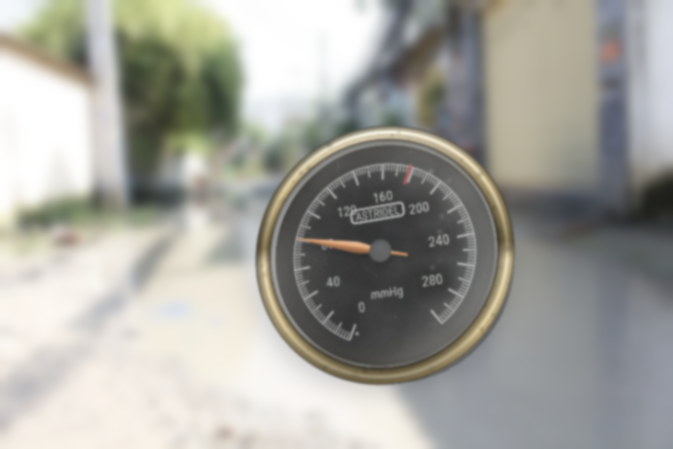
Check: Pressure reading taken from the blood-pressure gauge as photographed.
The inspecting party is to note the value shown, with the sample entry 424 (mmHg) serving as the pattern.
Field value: 80 (mmHg)
